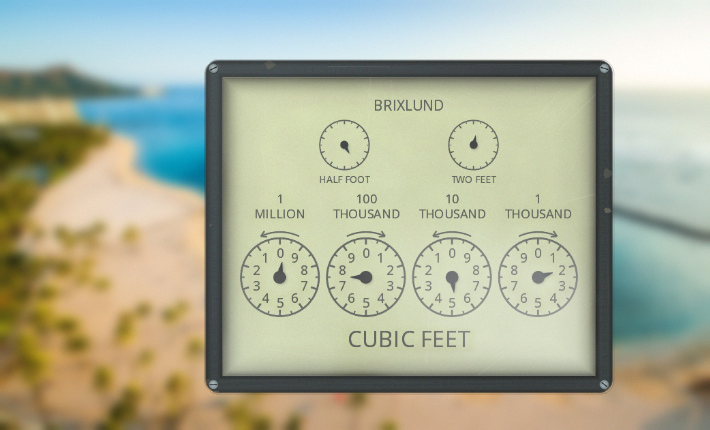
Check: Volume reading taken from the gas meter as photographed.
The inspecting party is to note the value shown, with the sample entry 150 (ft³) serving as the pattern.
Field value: 975200 (ft³)
